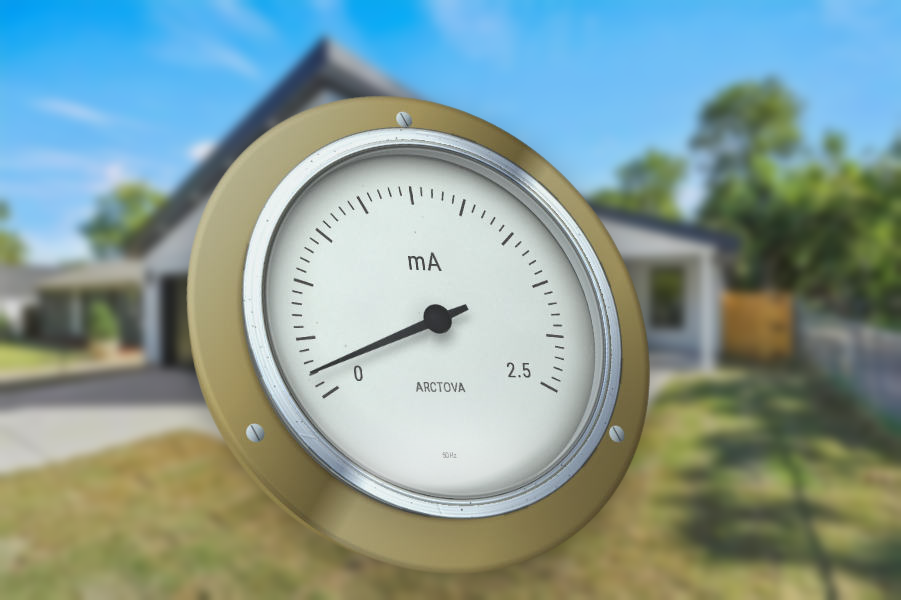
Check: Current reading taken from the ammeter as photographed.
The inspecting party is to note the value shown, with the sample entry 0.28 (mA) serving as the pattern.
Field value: 0.1 (mA)
